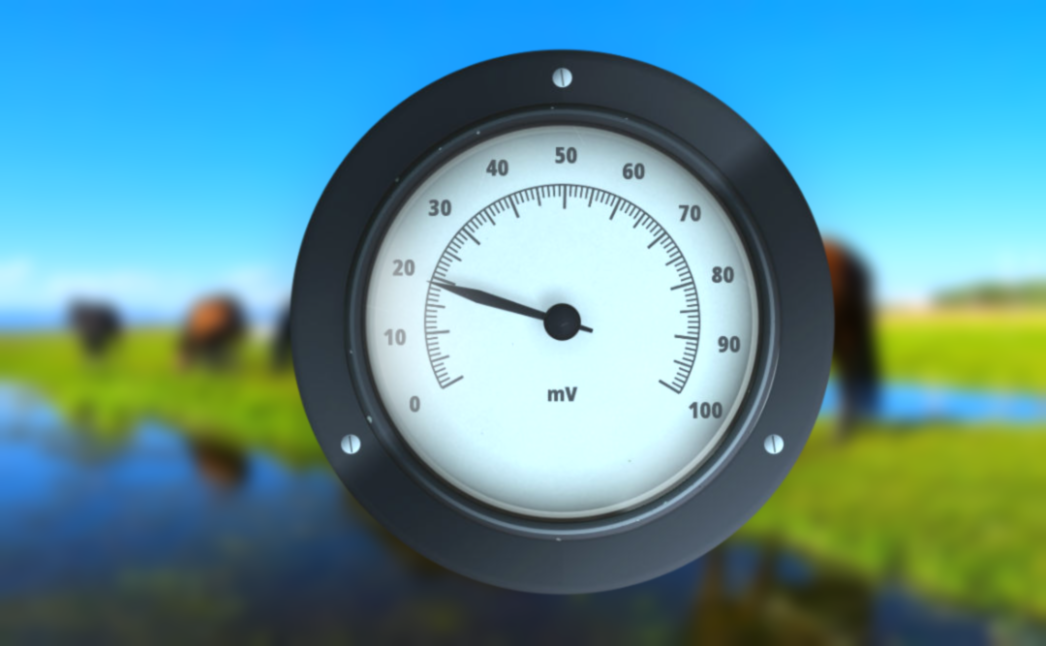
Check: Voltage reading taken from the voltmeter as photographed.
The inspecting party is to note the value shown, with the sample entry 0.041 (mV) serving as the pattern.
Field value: 19 (mV)
